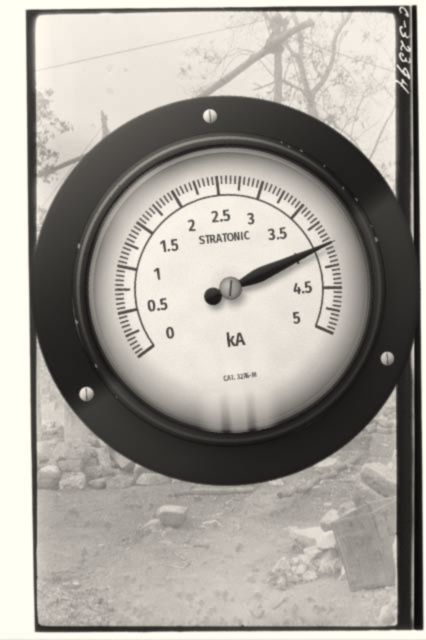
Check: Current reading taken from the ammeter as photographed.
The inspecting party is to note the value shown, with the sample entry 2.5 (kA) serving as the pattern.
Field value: 4 (kA)
